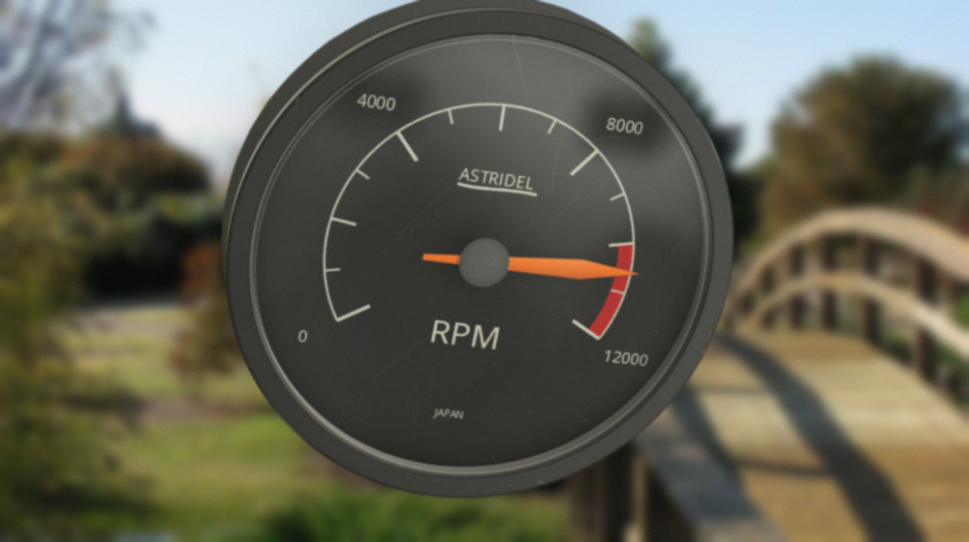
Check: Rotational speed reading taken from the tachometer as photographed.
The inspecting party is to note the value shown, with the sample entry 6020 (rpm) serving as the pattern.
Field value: 10500 (rpm)
